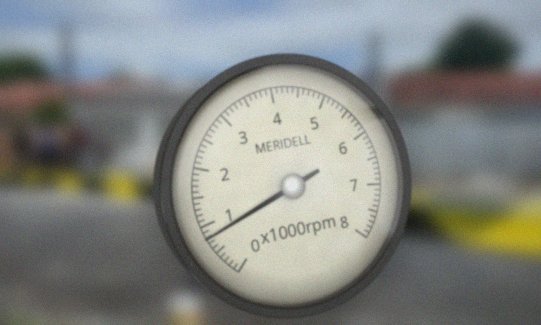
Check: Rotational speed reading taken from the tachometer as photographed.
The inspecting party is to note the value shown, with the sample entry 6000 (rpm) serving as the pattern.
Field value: 800 (rpm)
